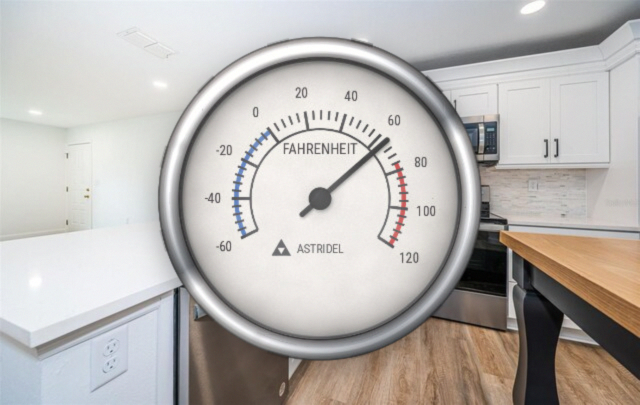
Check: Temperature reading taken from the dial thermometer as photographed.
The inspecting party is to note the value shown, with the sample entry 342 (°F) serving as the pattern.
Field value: 64 (°F)
